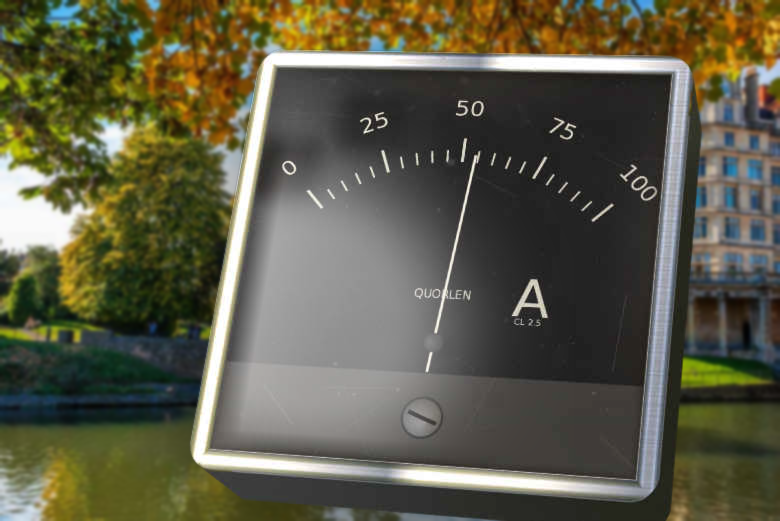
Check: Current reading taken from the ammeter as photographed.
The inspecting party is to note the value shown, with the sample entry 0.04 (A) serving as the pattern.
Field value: 55 (A)
